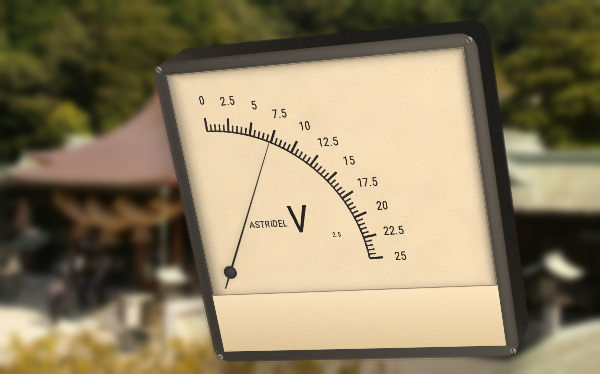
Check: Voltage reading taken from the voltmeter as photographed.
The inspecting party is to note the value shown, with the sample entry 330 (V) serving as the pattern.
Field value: 7.5 (V)
